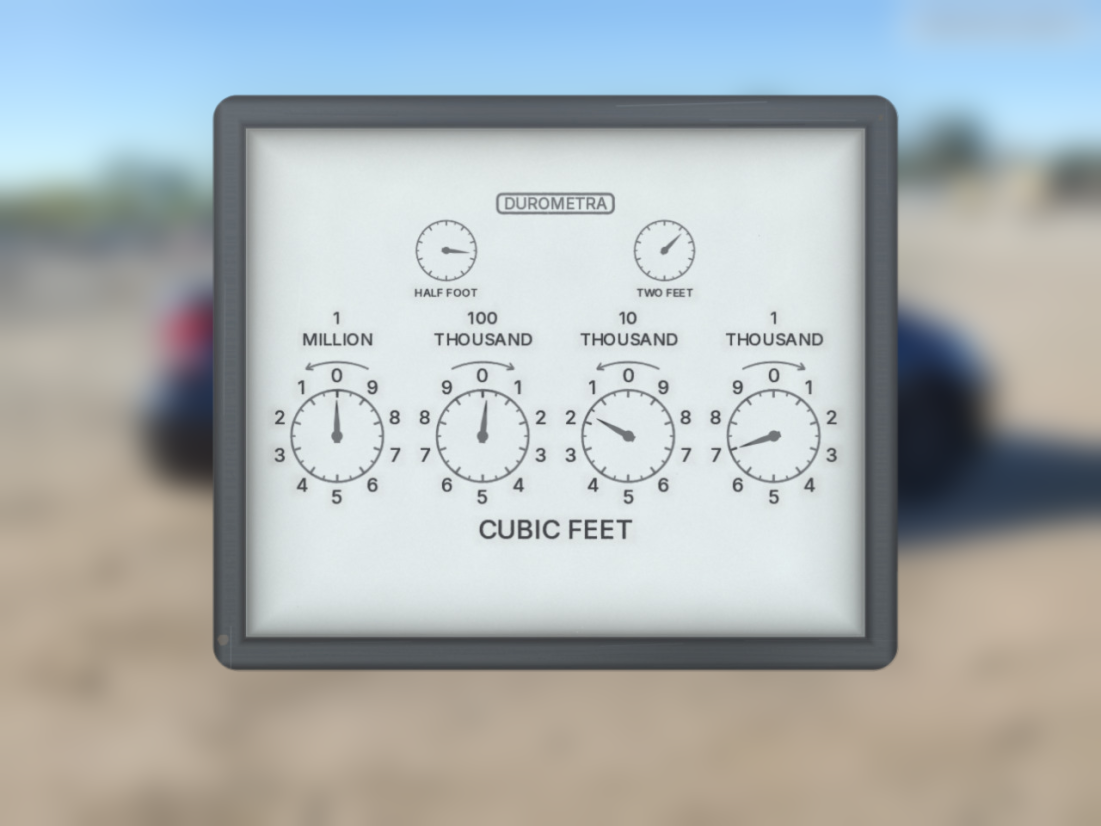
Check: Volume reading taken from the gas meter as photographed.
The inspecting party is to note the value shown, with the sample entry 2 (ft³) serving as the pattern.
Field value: 1700 (ft³)
